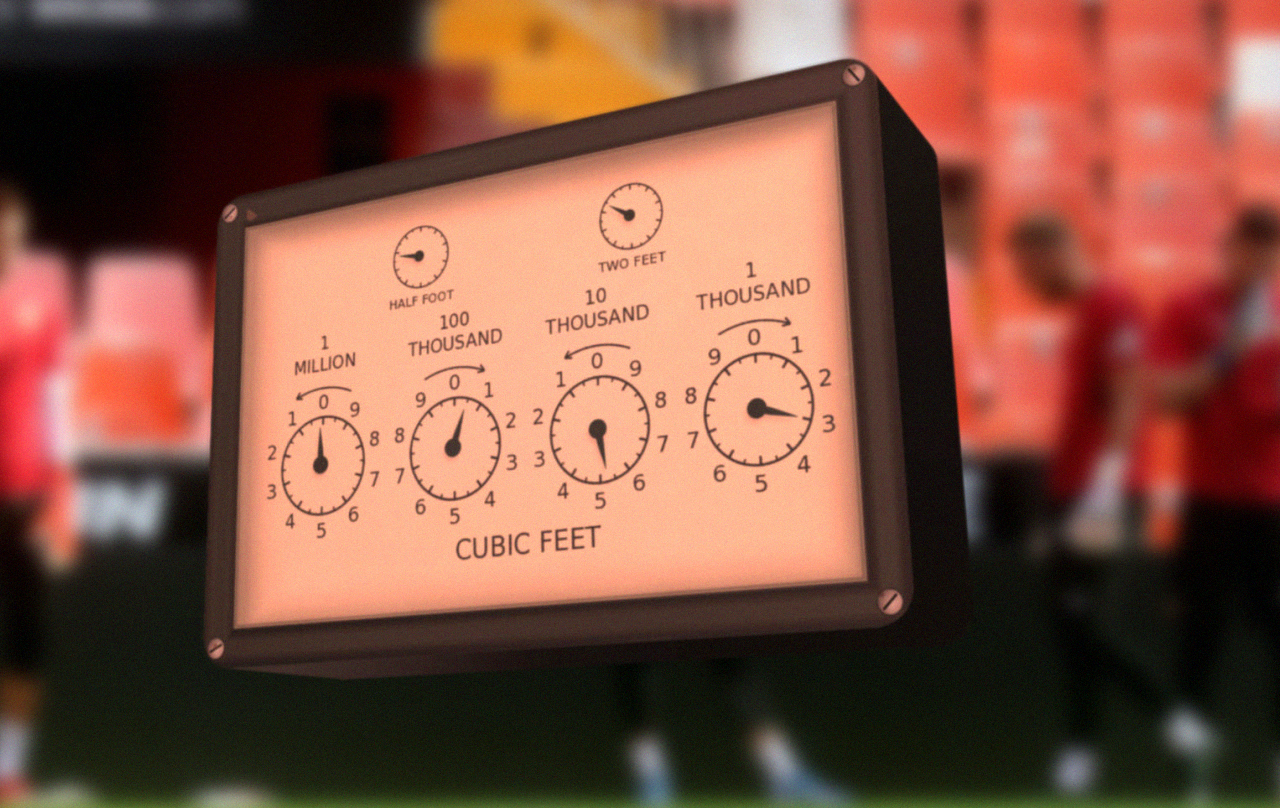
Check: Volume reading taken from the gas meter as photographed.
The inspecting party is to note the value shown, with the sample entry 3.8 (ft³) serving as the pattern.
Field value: 5300 (ft³)
